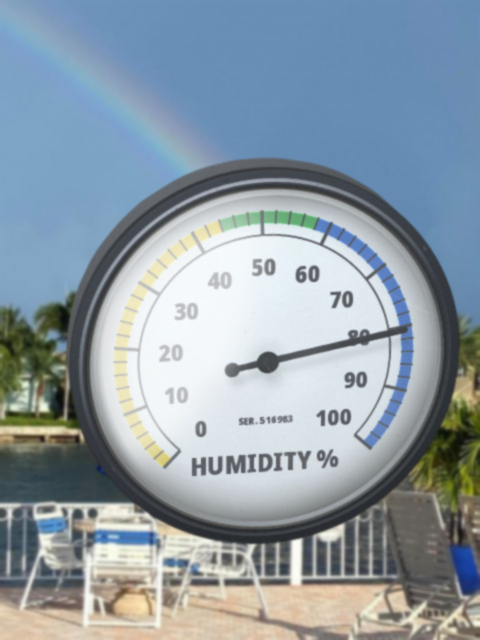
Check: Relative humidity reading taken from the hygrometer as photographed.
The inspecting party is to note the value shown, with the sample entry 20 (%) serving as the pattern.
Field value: 80 (%)
